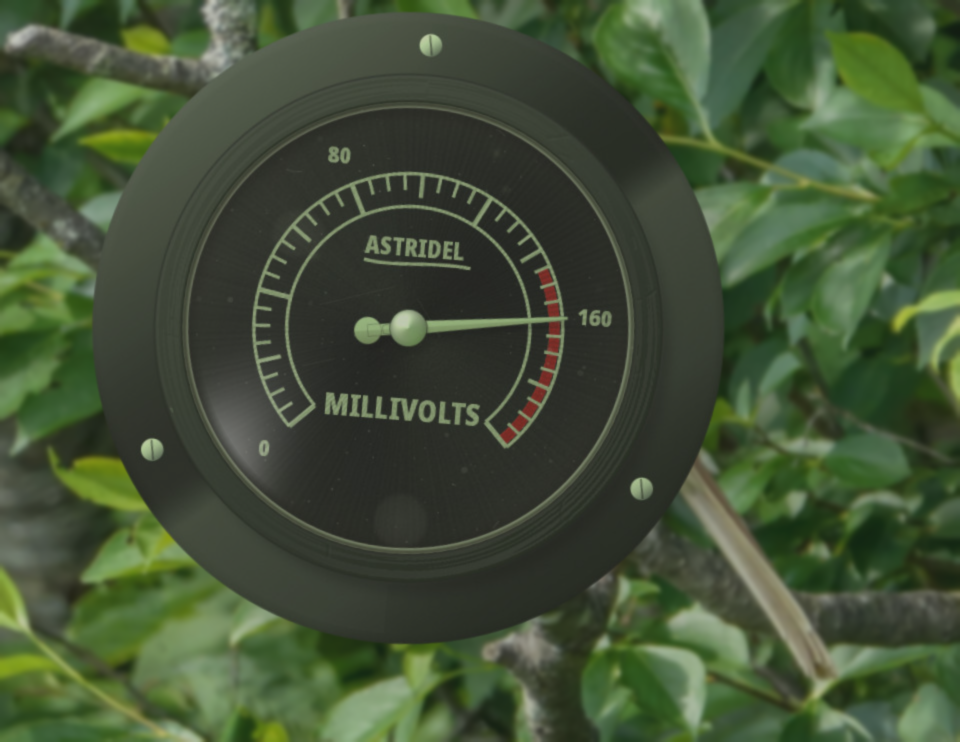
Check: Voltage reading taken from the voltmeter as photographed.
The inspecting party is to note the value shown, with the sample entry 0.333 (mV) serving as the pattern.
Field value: 160 (mV)
